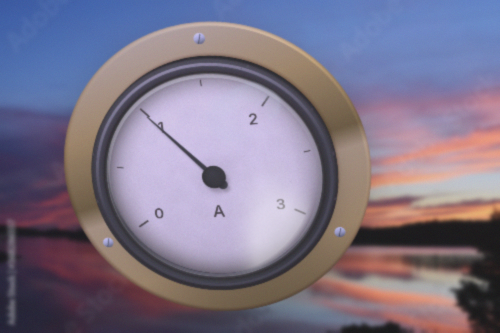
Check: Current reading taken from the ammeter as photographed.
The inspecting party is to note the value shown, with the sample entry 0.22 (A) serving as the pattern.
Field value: 1 (A)
